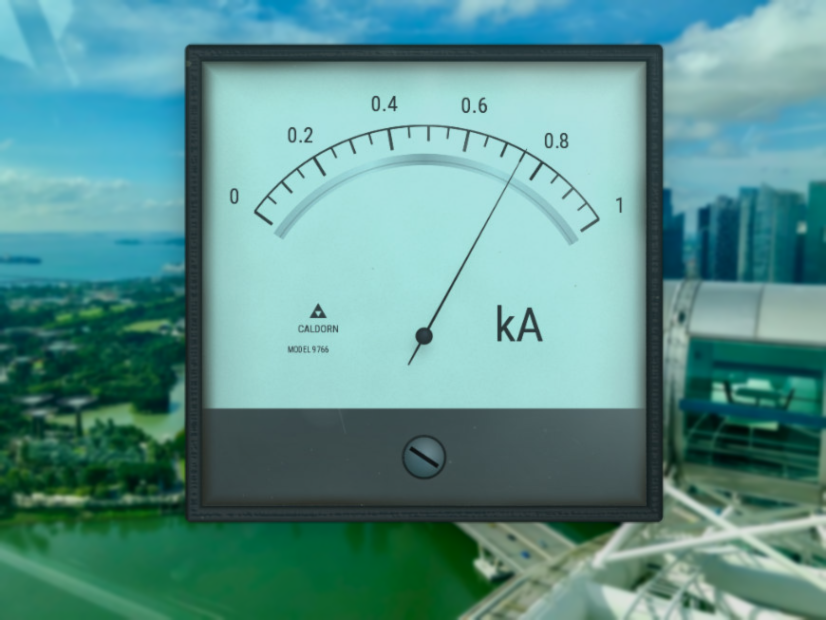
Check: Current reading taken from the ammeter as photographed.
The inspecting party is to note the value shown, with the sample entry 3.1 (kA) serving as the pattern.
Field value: 0.75 (kA)
